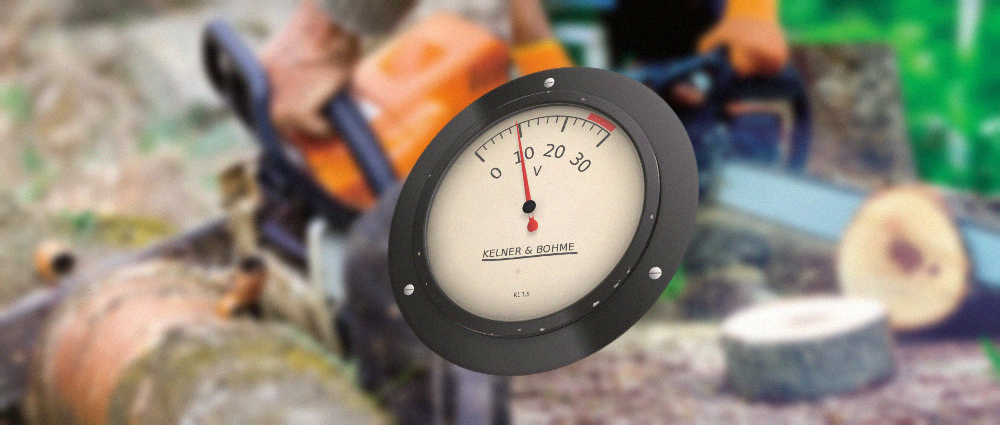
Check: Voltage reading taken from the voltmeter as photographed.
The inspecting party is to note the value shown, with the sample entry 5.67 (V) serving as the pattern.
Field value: 10 (V)
